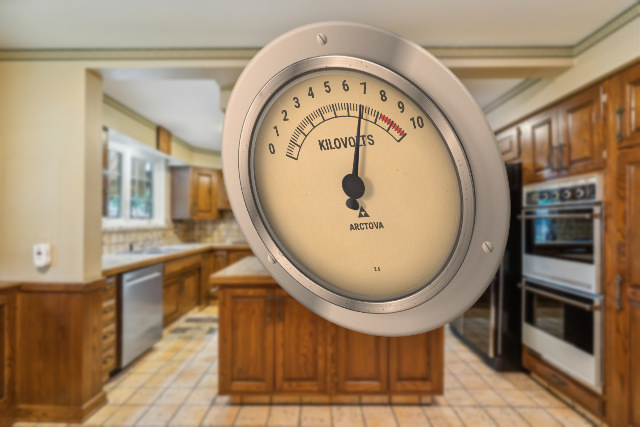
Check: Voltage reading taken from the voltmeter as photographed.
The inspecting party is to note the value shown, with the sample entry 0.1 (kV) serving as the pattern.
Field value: 7 (kV)
